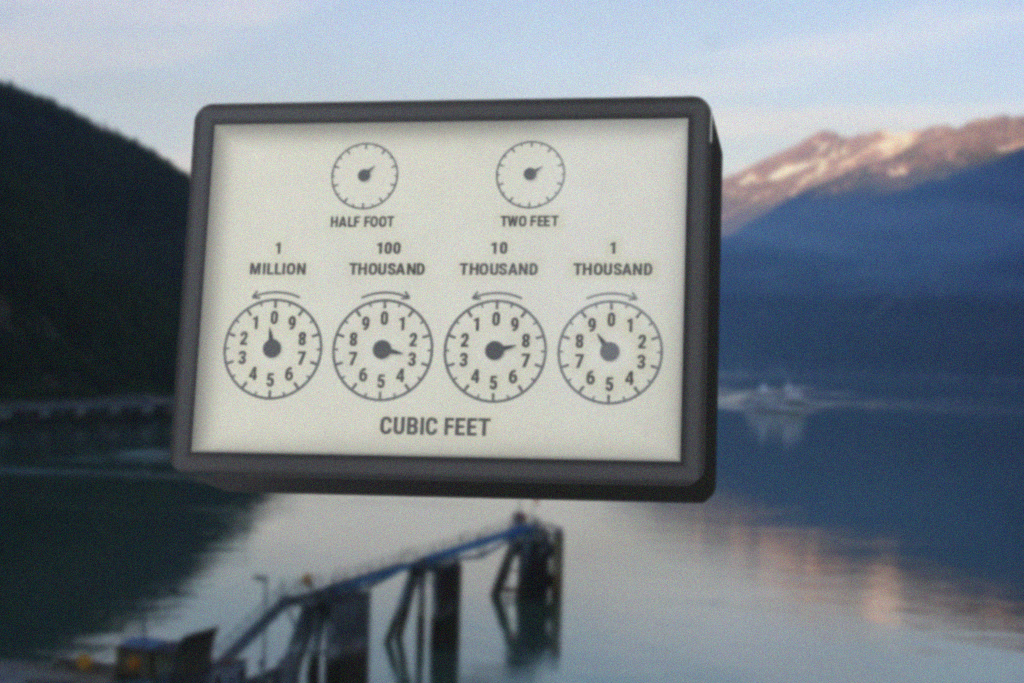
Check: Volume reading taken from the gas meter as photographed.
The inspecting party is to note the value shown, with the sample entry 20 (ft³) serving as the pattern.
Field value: 27900 (ft³)
